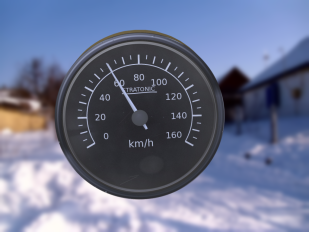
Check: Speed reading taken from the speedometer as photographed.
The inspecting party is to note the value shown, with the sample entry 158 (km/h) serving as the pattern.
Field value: 60 (km/h)
